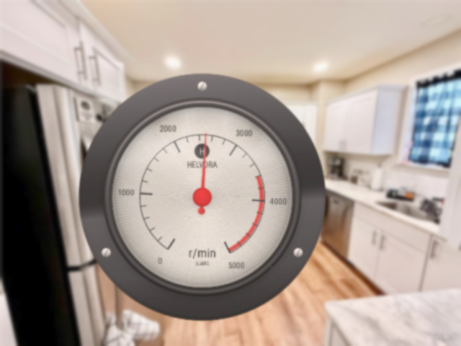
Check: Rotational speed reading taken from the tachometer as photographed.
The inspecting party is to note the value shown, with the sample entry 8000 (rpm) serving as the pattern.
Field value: 2500 (rpm)
